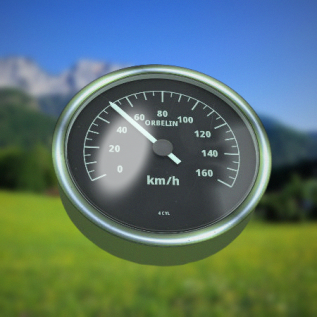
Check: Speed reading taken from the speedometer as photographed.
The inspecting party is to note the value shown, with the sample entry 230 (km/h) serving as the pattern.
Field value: 50 (km/h)
